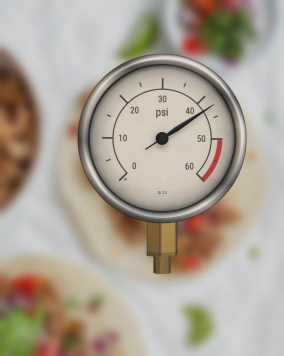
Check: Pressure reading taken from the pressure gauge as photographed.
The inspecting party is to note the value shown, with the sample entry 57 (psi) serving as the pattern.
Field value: 42.5 (psi)
